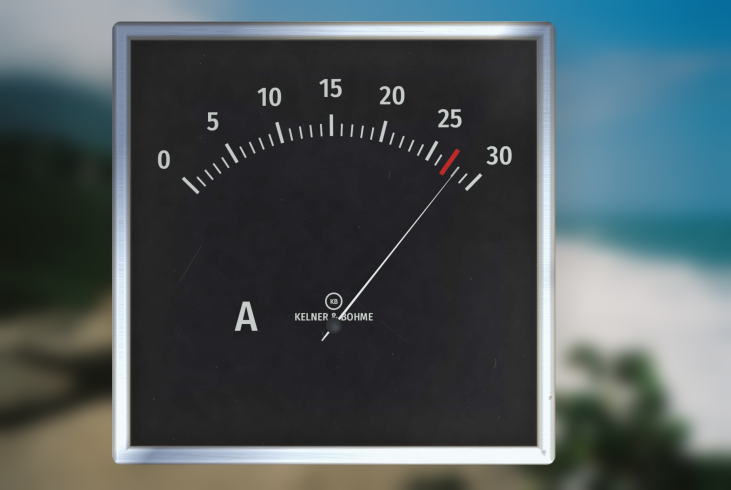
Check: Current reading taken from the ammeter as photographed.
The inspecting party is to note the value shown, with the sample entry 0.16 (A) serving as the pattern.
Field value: 28 (A)
